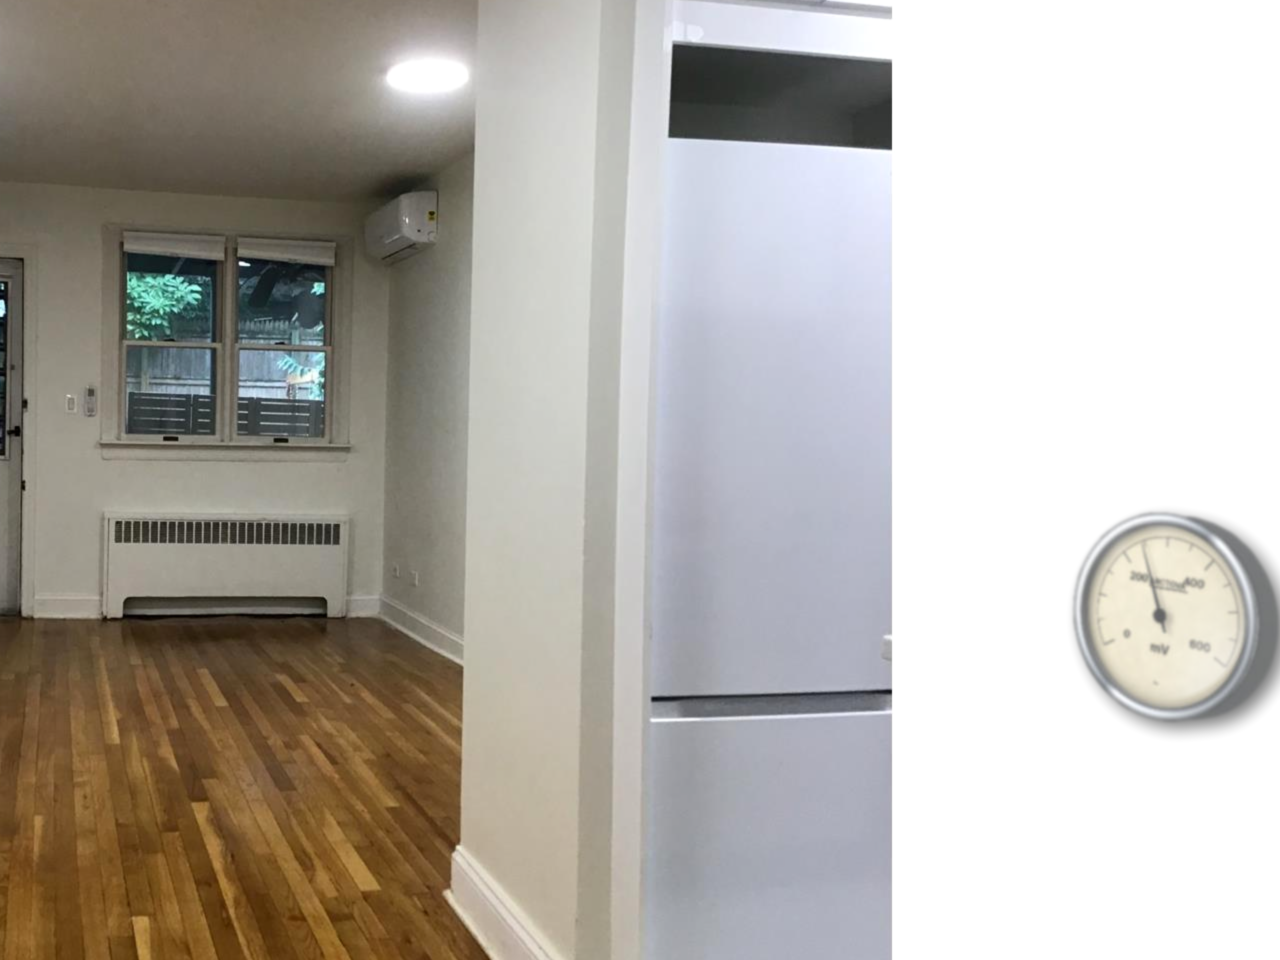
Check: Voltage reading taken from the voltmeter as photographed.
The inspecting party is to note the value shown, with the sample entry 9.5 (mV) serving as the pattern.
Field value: 250 (mV)
